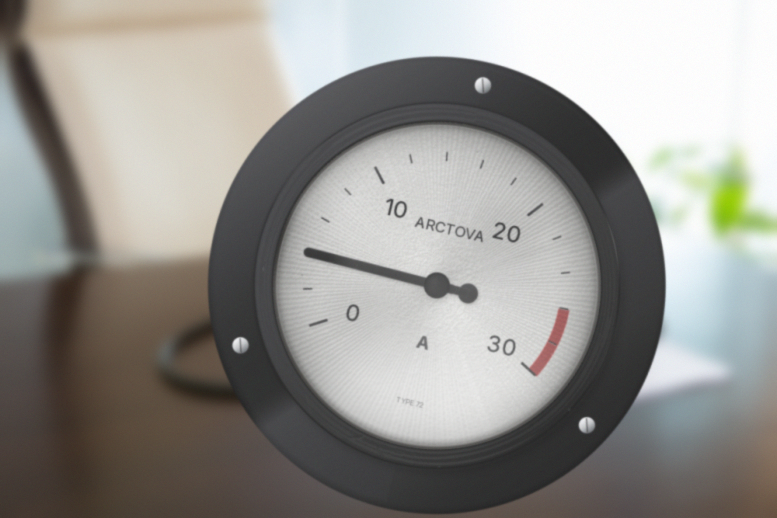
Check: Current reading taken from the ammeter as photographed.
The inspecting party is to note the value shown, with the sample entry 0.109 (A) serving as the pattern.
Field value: 4 (A)
